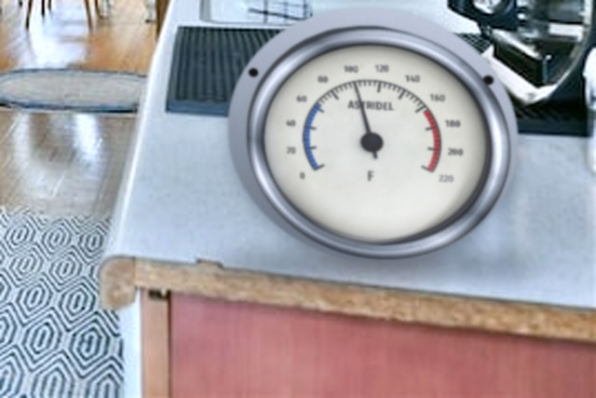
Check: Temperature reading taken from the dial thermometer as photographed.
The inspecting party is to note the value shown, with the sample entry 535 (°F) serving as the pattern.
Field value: 100 (°F)
